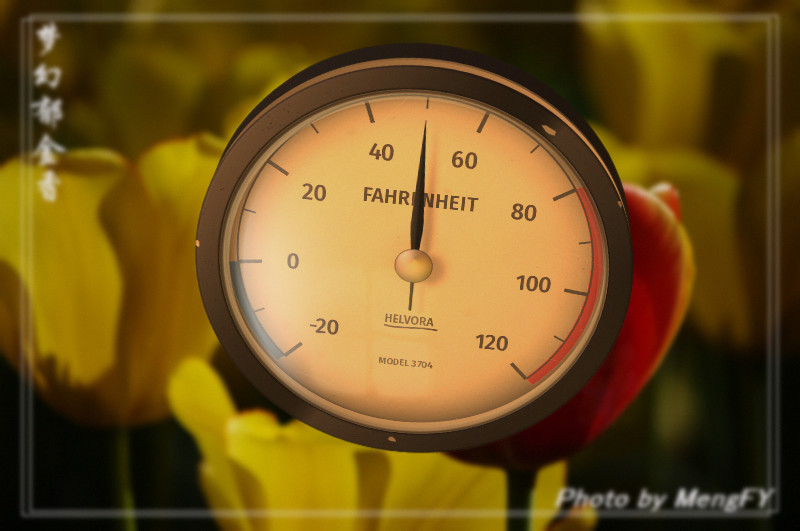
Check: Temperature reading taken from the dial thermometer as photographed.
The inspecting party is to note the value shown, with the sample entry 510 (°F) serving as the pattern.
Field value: 50 (°F)
